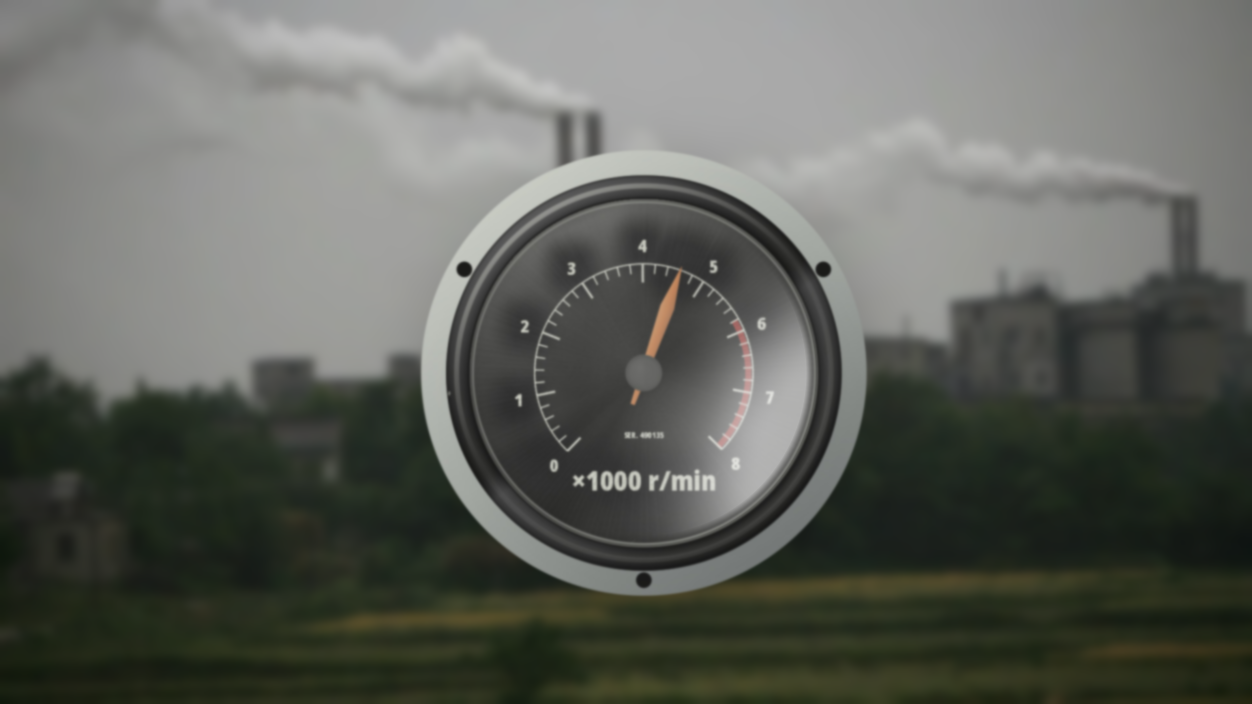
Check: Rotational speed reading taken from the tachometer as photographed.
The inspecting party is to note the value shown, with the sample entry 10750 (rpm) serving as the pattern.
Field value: 4600 (rpm)
